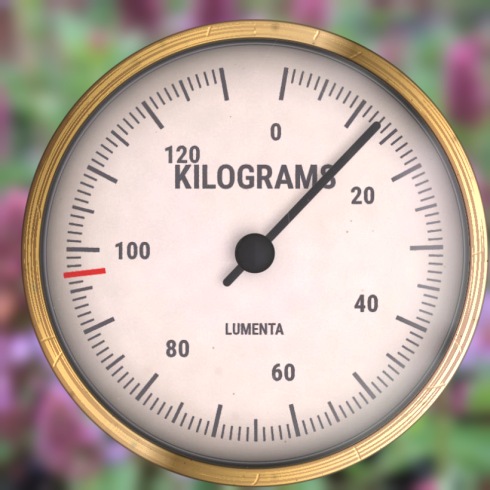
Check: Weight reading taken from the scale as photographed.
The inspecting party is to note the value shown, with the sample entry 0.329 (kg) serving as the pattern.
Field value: 13 (kg)
